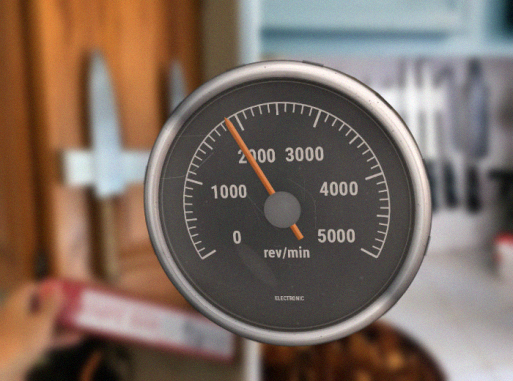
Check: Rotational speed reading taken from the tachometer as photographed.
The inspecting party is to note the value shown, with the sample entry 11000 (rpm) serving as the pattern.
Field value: 1900 (rpm)
